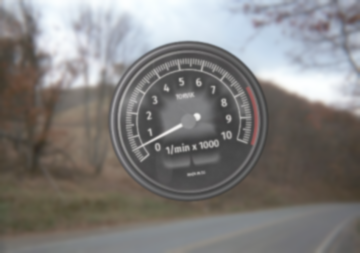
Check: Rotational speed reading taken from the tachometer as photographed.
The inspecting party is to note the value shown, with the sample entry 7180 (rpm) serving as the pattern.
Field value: 500 (rpm)
